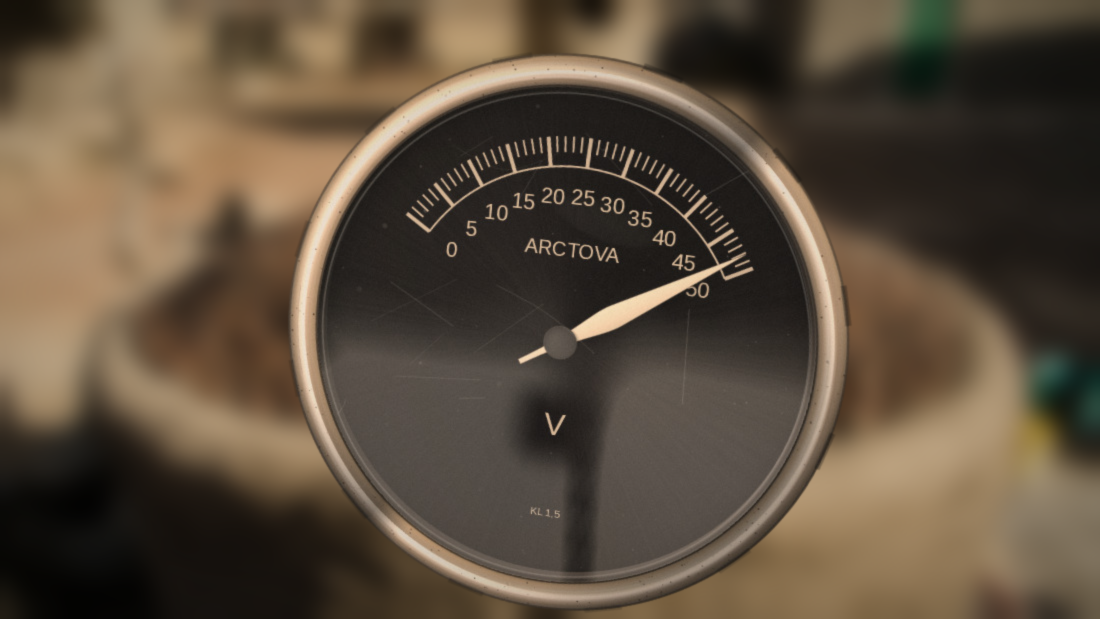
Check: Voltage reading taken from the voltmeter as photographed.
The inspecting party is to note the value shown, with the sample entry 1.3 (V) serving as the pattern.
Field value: 48 (V)
